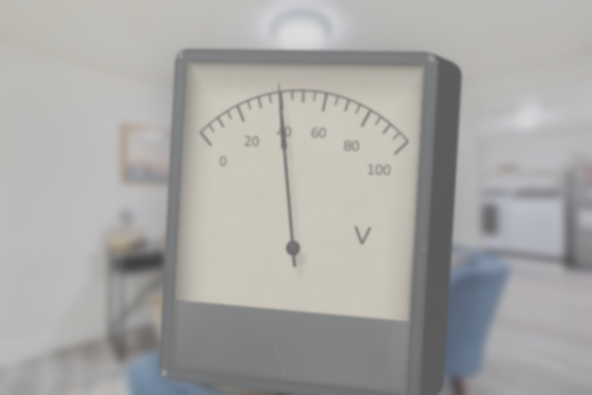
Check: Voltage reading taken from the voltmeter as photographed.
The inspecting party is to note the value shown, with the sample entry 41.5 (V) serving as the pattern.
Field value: 40 (V)
